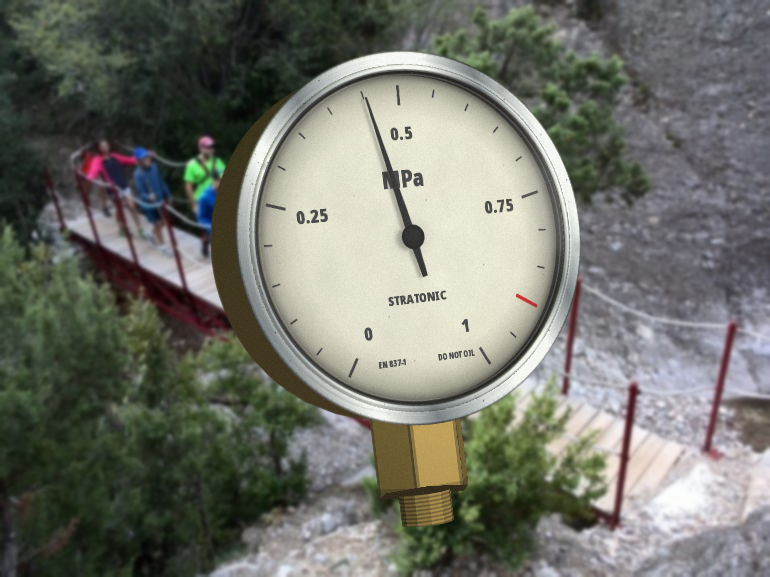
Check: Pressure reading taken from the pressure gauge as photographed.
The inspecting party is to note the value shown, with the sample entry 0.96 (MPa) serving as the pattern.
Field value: 0.45 (MPa)
